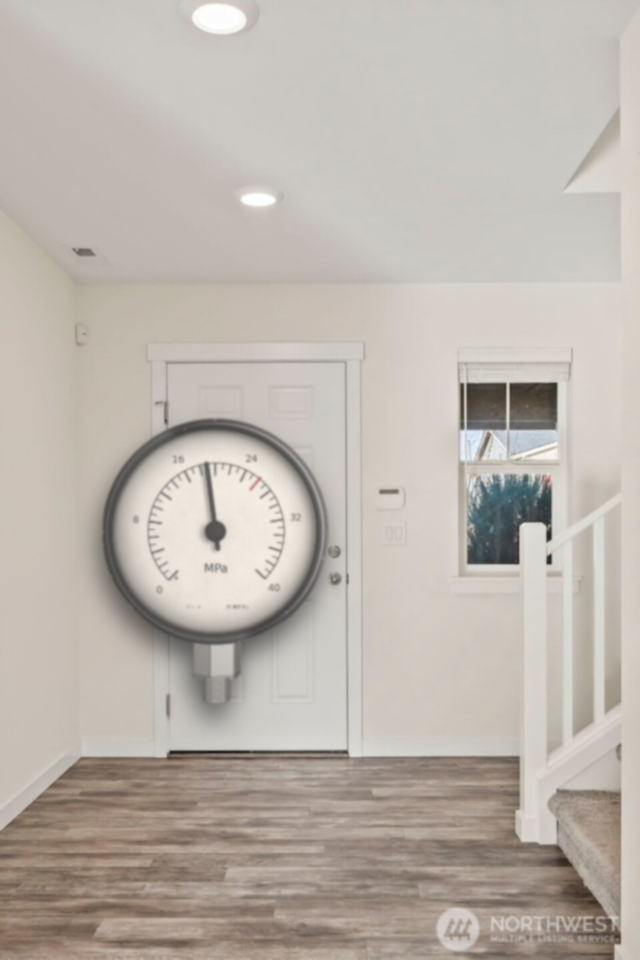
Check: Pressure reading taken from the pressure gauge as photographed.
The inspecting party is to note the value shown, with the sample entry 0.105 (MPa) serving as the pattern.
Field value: 19 (MPa)
